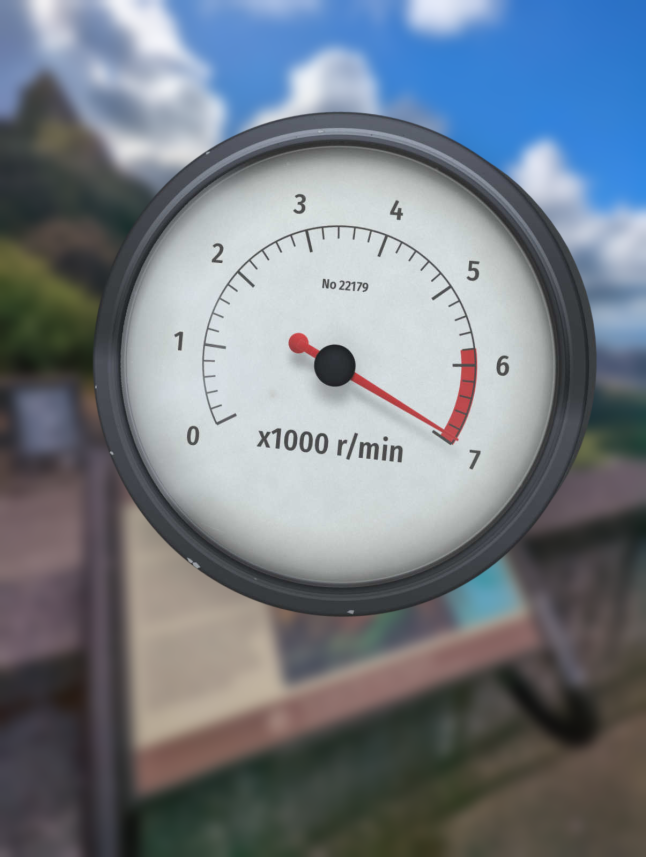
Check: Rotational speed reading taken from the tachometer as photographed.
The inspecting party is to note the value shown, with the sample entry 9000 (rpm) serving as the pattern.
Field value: 6900 (rpm)
